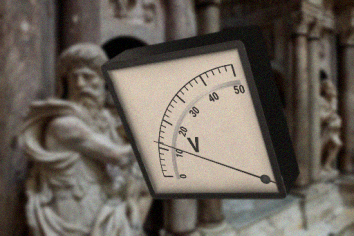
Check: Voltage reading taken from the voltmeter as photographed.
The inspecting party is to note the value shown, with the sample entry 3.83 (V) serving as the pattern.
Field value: 12 (V)
